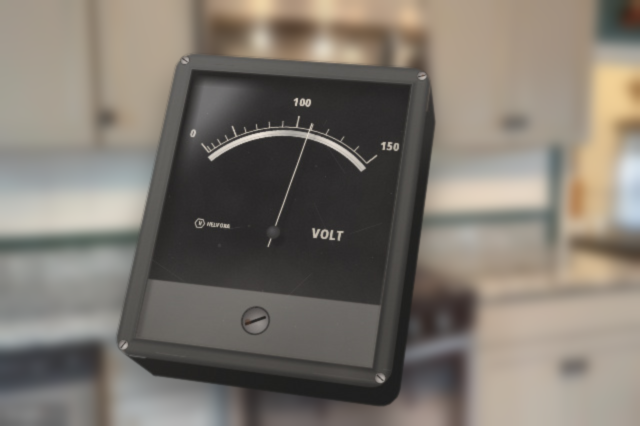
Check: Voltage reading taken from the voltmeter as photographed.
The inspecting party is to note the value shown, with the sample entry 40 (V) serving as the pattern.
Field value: 110 (V)
